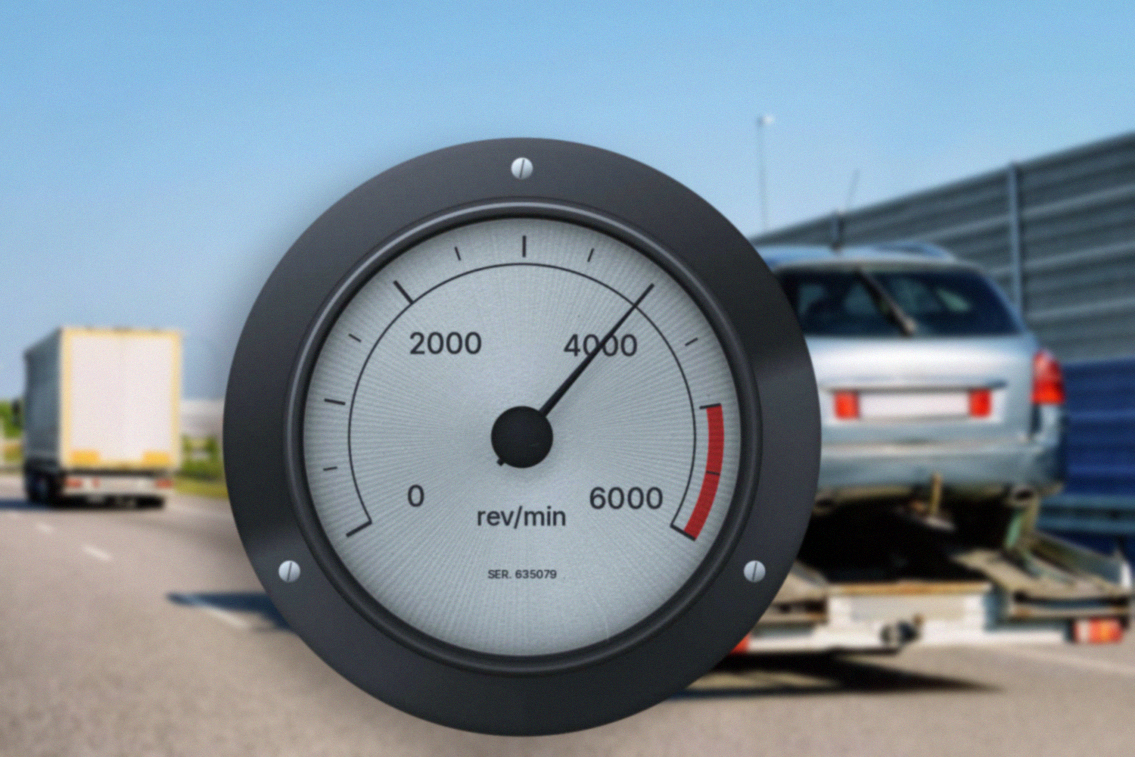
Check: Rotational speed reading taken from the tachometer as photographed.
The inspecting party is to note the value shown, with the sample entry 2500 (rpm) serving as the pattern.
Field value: 4000 (rpm)
